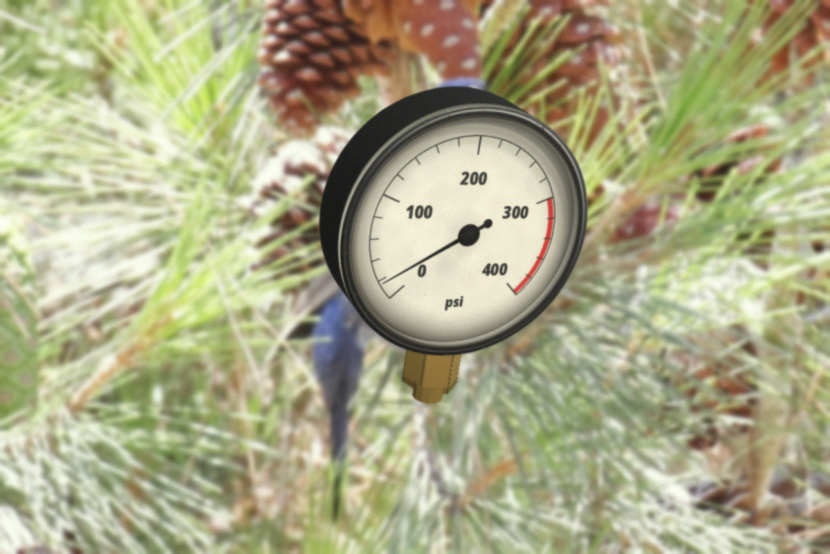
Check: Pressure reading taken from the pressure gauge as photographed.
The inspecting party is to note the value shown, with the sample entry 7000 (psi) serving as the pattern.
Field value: 20 (psi)
